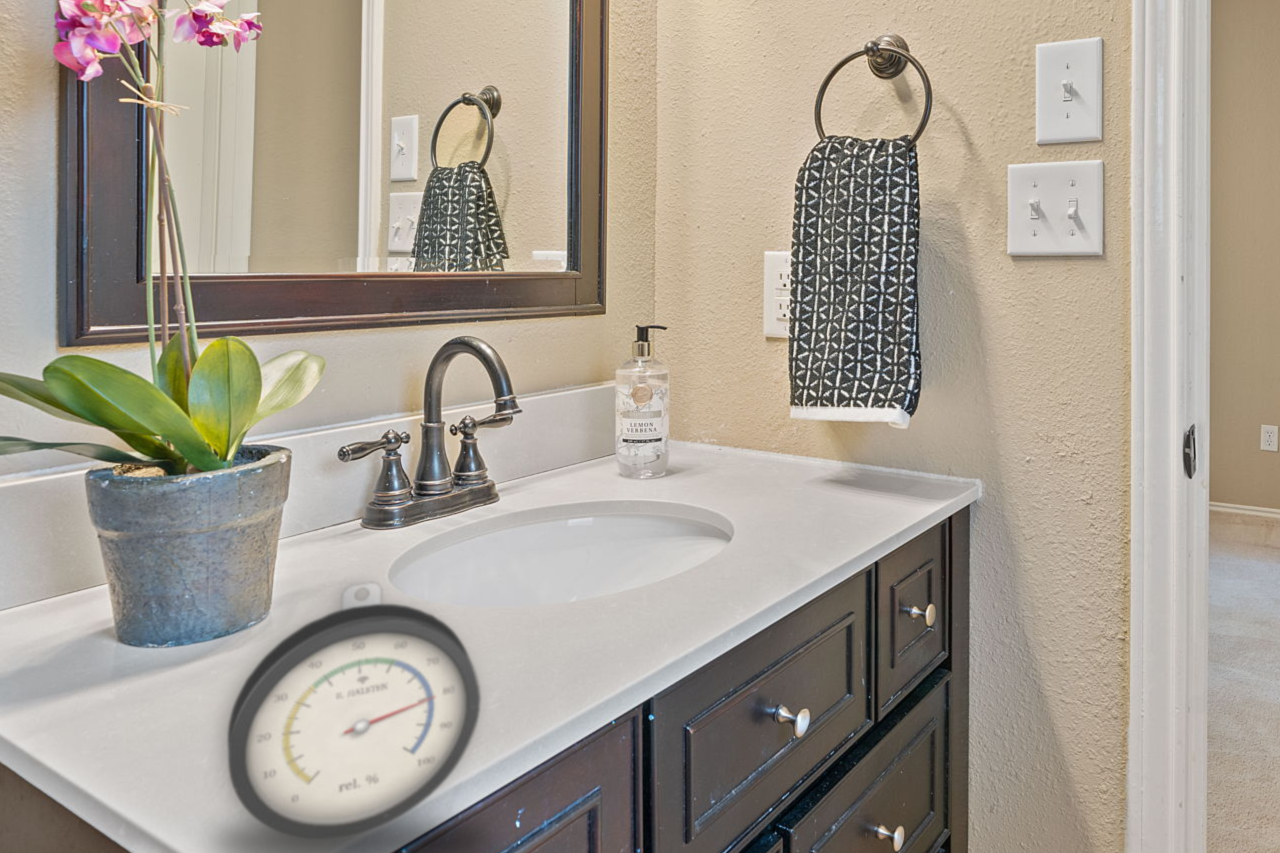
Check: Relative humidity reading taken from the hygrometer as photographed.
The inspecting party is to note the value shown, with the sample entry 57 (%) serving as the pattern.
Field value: 80 (%)
